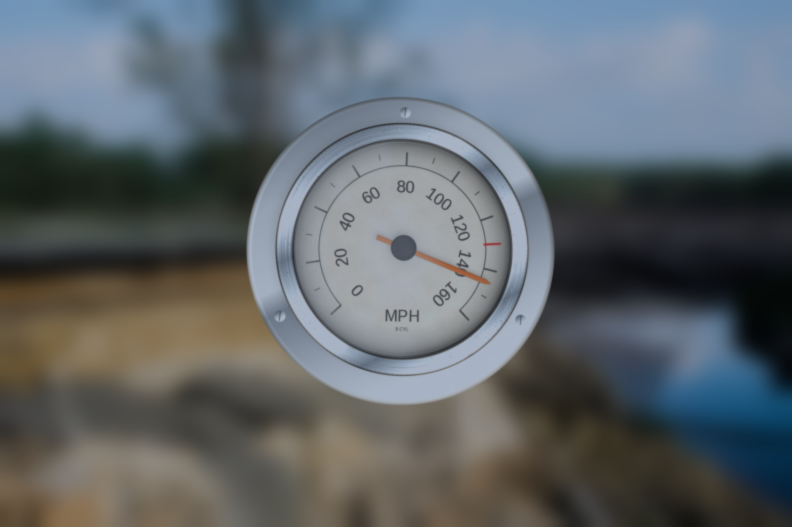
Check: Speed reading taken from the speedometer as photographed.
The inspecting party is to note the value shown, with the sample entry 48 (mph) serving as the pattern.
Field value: 145 (mph)
